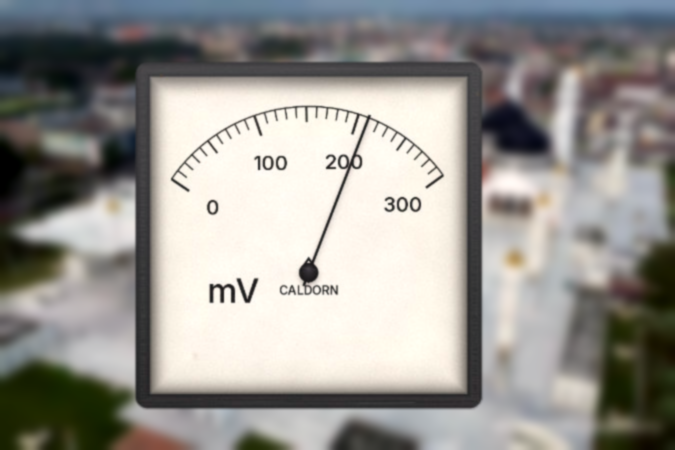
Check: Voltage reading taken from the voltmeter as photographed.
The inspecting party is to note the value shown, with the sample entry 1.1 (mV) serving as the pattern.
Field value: 210 (mV)
